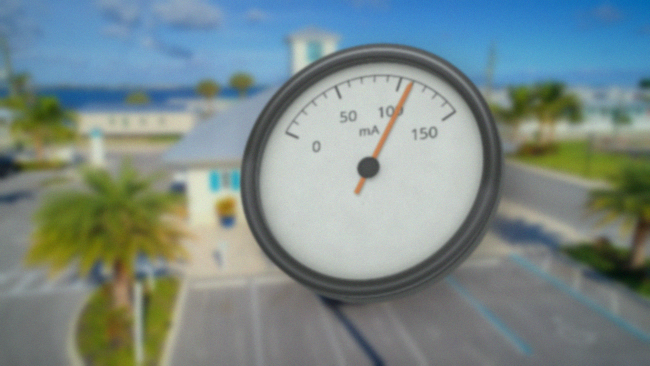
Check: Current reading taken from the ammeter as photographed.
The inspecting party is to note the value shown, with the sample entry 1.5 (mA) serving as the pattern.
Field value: 110 (mA)
